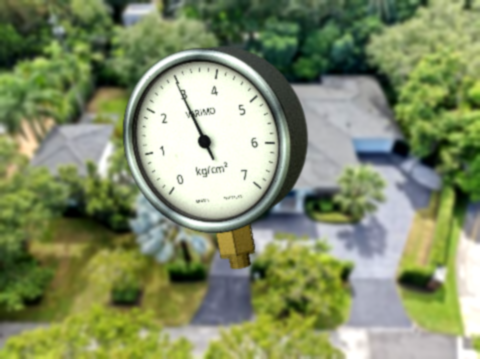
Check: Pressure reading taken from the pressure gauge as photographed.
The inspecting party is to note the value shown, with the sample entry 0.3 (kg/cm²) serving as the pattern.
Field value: 3 (kg/cm²)
